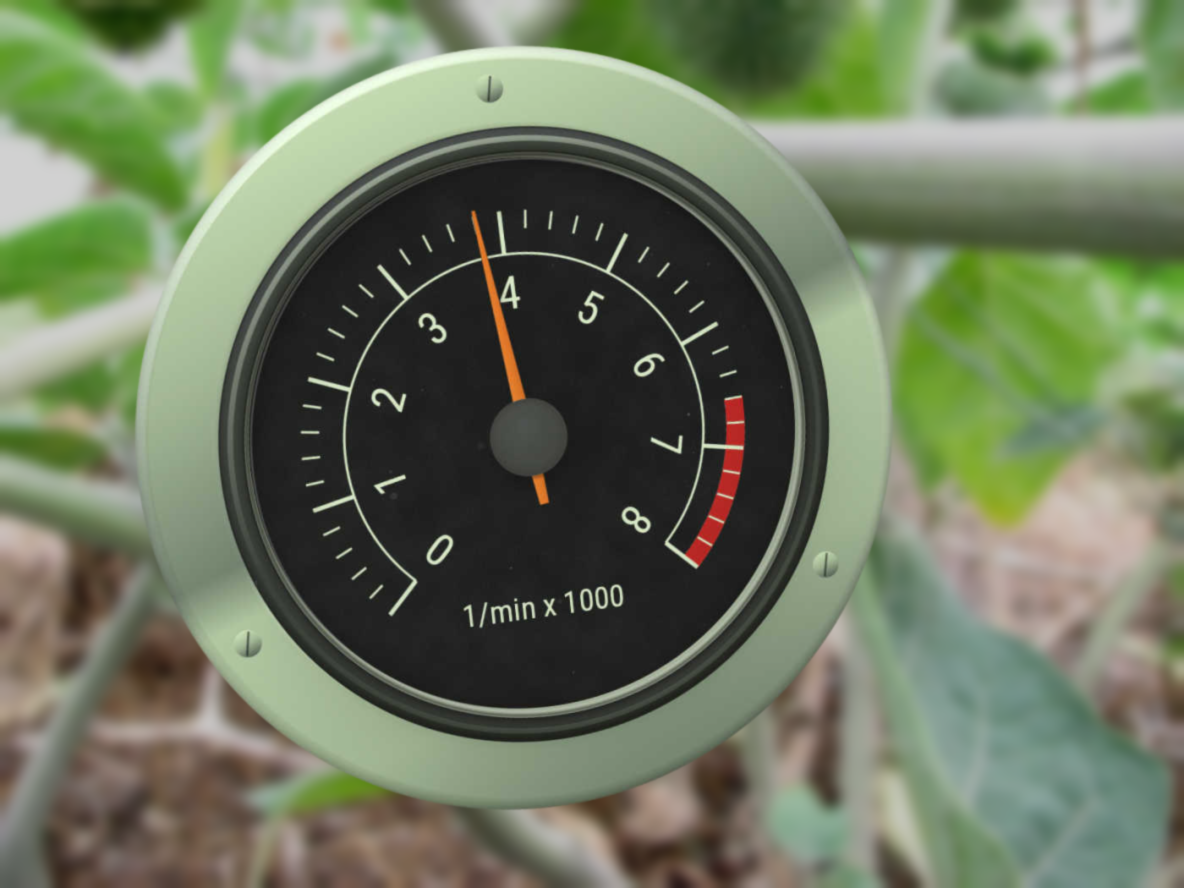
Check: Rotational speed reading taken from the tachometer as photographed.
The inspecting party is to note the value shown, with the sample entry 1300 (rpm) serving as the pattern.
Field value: 3800 (rpm)
